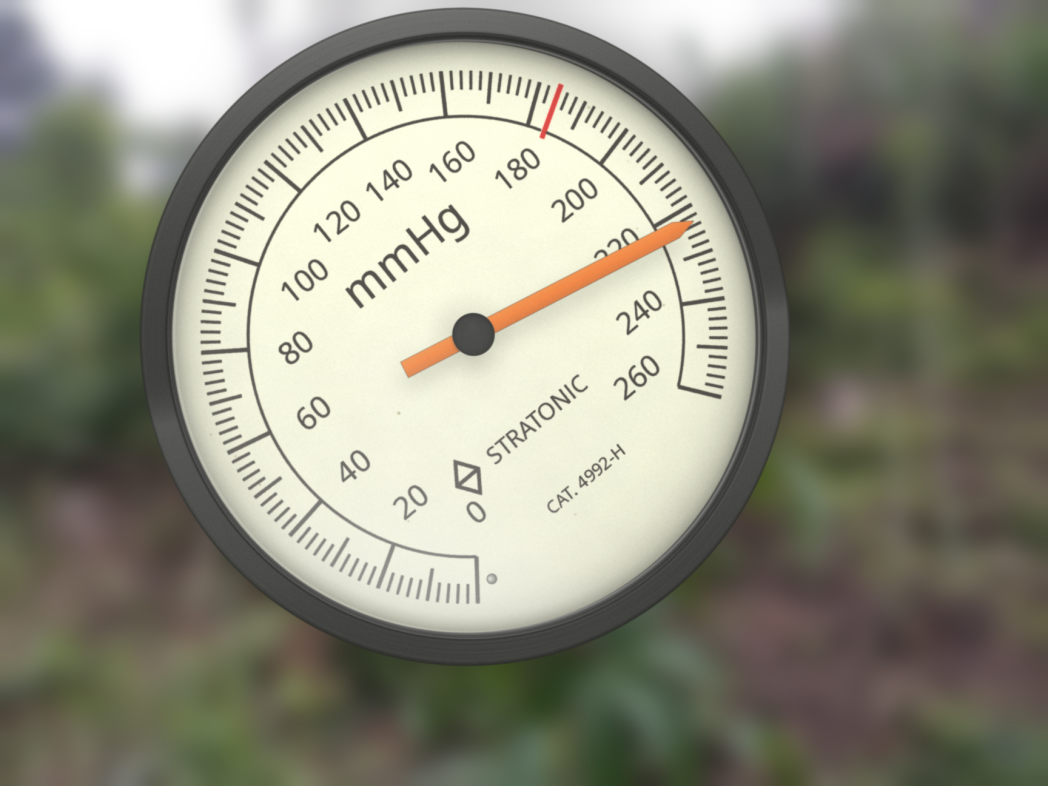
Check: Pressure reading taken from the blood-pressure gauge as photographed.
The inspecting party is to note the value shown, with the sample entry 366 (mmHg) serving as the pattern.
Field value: 223 (mmHg)
